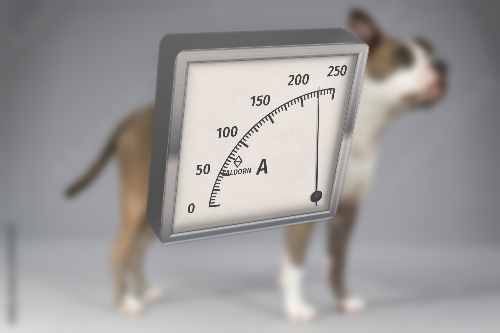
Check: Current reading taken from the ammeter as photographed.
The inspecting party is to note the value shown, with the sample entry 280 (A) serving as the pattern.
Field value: 225 (A)
